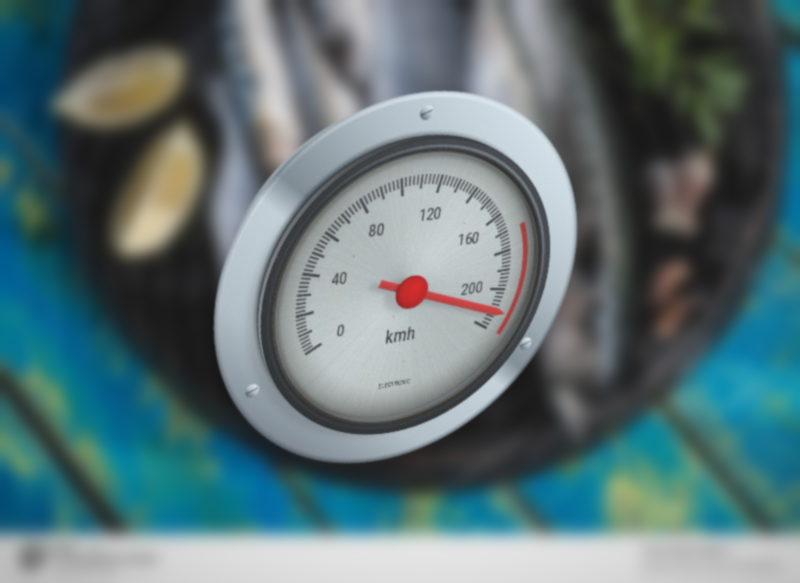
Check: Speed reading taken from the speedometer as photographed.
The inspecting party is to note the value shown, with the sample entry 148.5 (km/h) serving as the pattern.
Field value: 210 (km/h)
